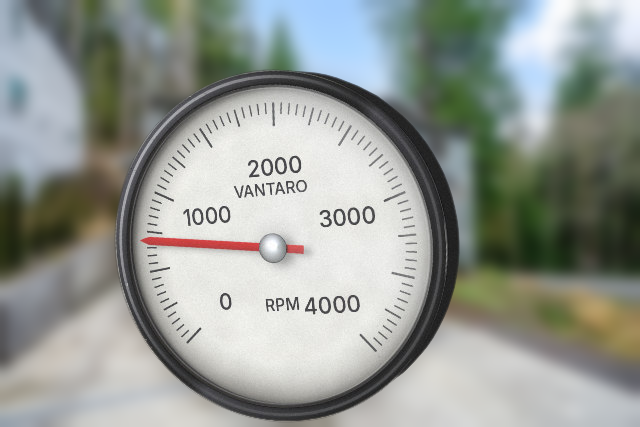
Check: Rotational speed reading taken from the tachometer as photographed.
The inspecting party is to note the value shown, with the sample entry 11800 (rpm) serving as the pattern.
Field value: 700 (rpm)
